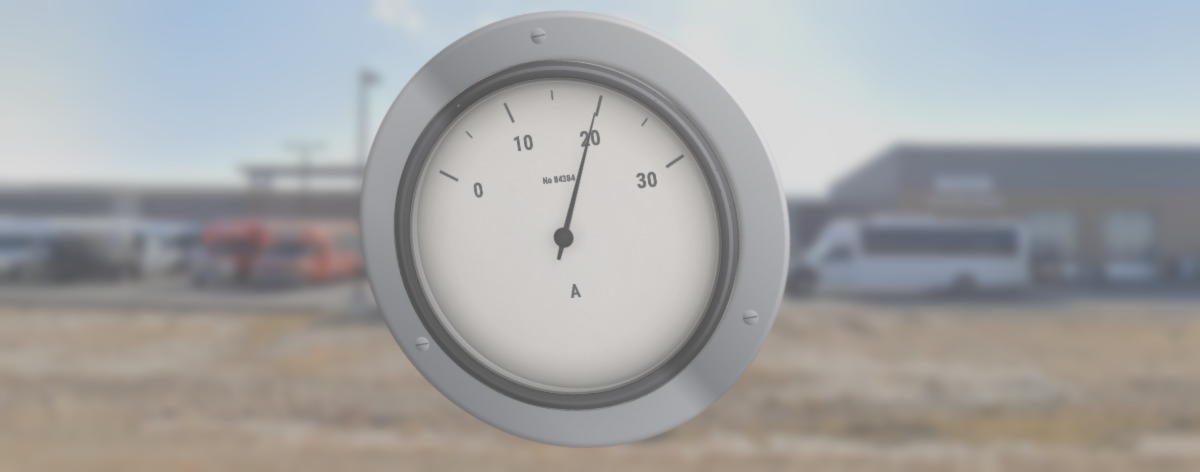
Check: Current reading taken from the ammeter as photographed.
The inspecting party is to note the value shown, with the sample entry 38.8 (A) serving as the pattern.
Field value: 20 (A)
